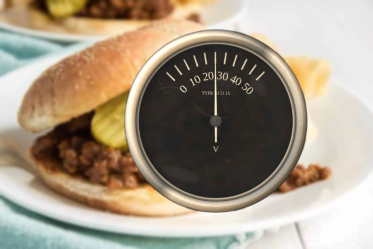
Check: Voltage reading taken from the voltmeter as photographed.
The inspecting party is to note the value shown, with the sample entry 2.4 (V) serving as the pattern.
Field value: 25 (V)
